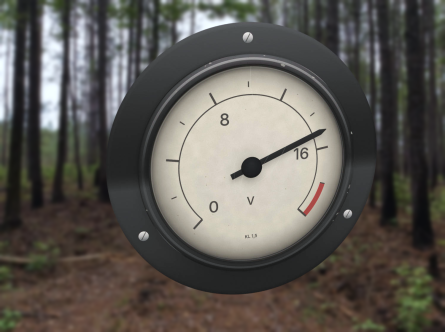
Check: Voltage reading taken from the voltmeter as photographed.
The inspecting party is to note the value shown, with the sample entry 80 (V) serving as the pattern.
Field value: 15 (V)
